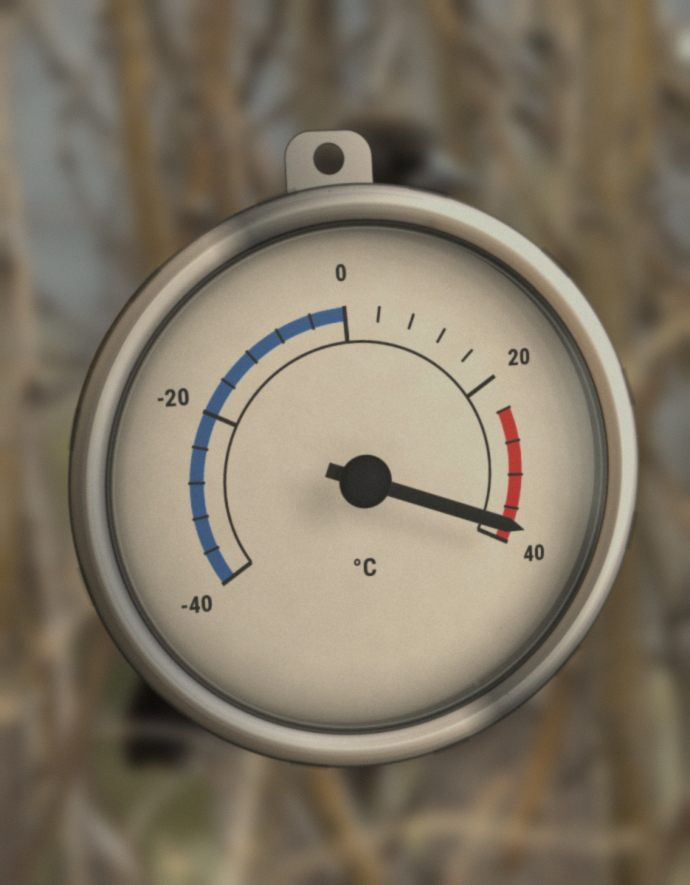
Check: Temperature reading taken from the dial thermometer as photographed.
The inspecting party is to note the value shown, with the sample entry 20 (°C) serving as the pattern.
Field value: 38 (°C)
